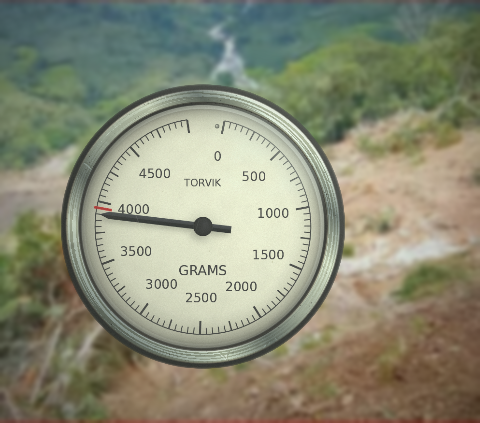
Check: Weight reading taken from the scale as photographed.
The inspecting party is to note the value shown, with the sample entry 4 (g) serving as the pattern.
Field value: 3900 (g)
